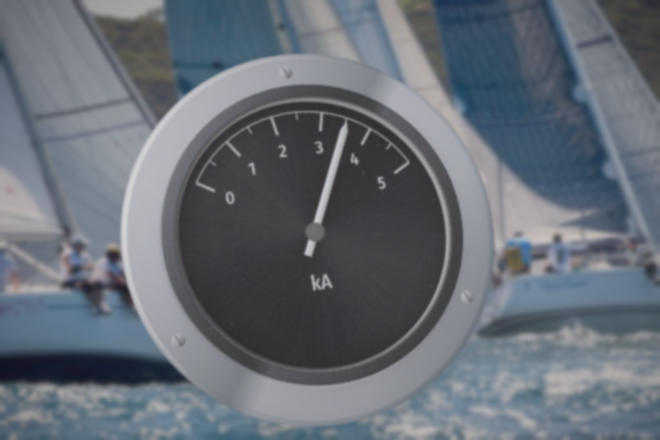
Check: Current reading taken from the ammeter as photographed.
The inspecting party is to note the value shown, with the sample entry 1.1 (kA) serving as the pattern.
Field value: 3.5 (kA)
